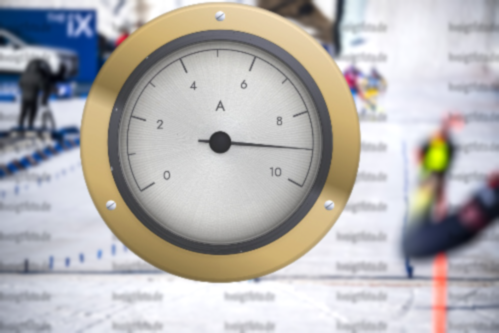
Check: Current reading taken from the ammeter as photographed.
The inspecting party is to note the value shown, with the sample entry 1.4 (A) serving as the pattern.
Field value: 9 (A)
